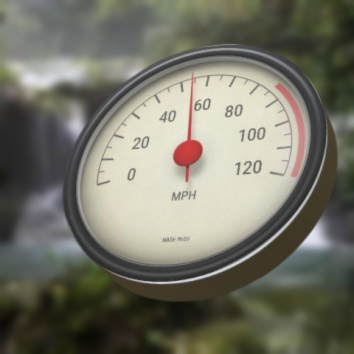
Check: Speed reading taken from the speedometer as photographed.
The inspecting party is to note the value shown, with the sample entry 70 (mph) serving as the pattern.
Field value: 55 (mph)
